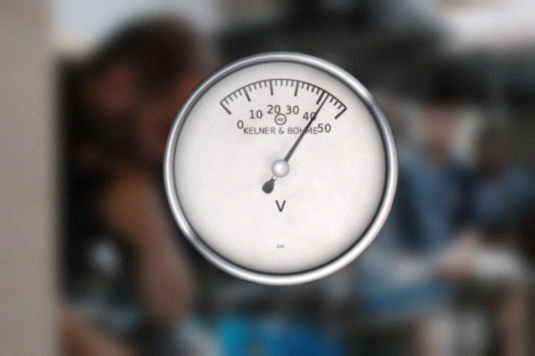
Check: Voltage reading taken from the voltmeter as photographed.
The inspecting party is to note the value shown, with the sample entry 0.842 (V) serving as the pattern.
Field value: 42 (V)
